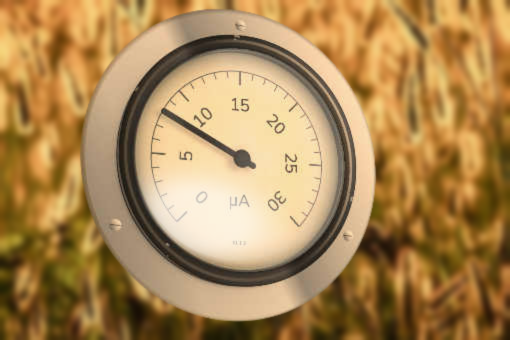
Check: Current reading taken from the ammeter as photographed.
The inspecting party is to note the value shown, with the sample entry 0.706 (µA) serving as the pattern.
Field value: 8 (µA)
